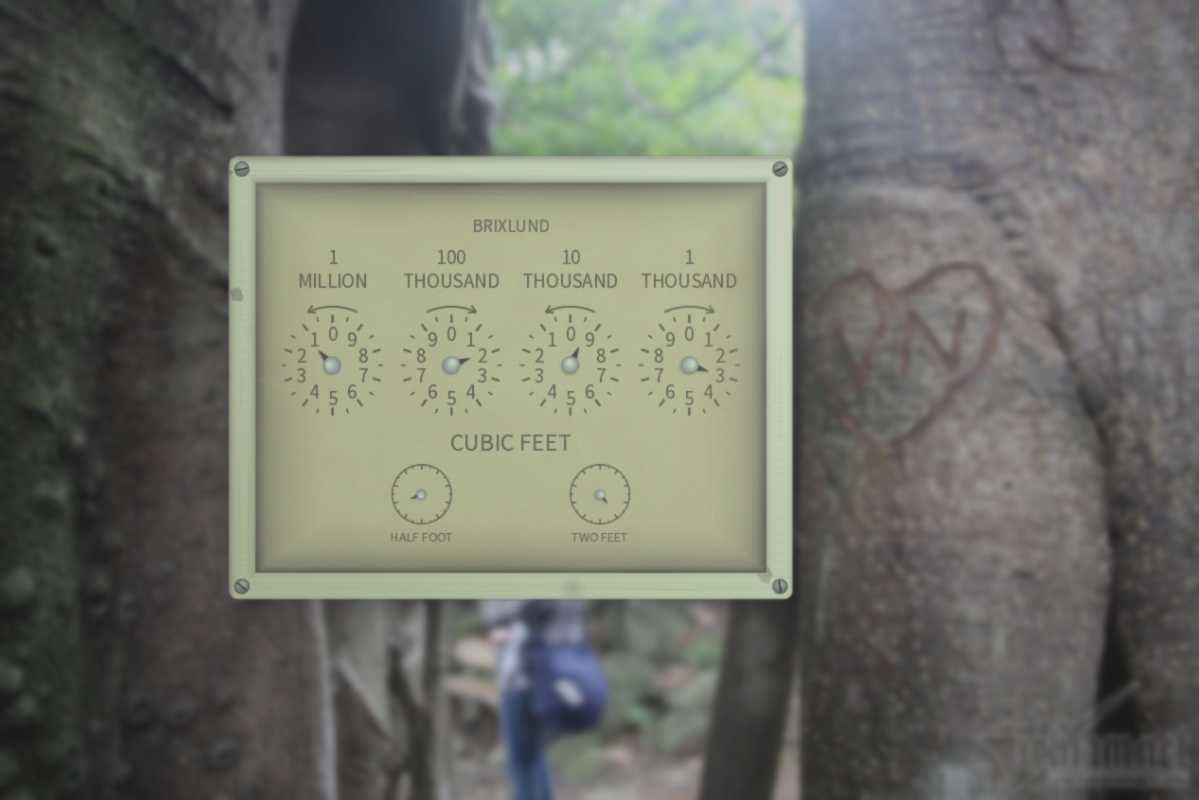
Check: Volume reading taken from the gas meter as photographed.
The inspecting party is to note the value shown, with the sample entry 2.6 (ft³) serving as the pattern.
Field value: 119300 (ft³)
